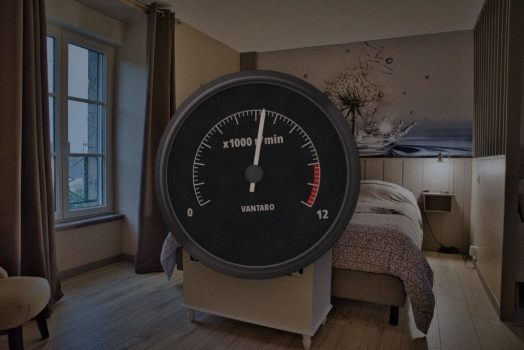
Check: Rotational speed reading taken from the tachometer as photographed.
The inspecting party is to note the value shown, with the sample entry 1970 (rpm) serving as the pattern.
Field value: 6400 (rpm)
